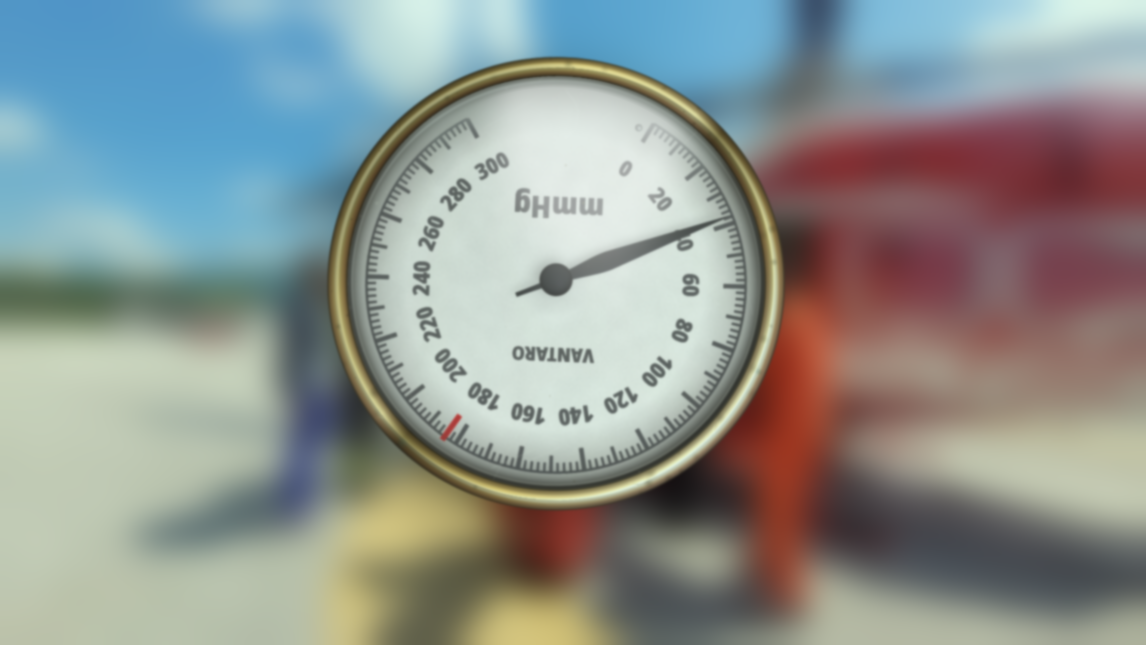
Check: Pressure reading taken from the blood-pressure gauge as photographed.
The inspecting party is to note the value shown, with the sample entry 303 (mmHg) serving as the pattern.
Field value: 38 (mmHg)
